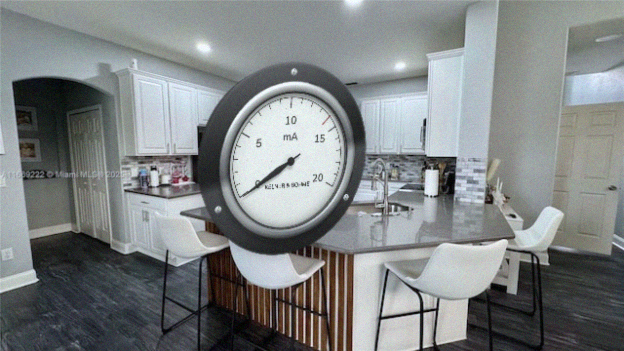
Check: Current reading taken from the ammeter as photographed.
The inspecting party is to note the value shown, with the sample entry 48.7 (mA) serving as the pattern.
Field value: 0 (mA)
